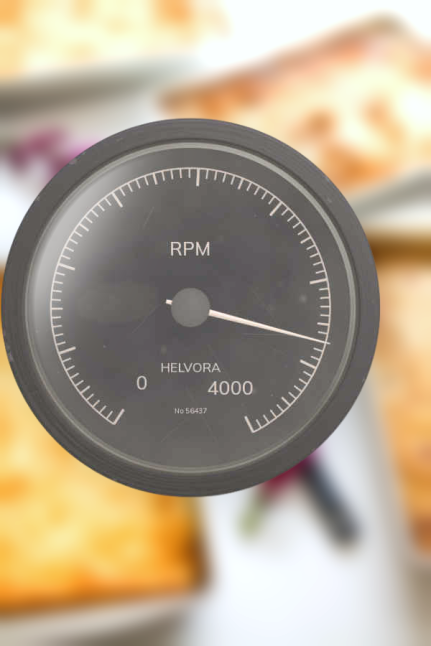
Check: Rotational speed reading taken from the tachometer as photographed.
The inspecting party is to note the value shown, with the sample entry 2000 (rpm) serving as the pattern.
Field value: 3350 (rpm)
